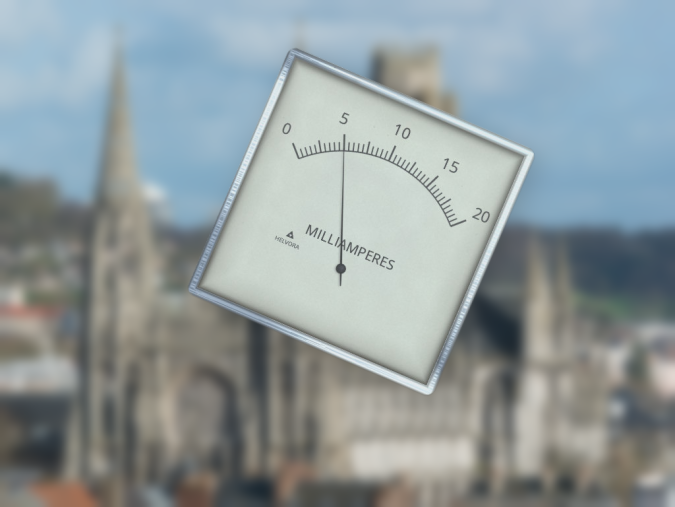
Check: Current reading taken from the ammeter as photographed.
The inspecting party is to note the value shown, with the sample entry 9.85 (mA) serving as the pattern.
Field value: 5 (mA)
